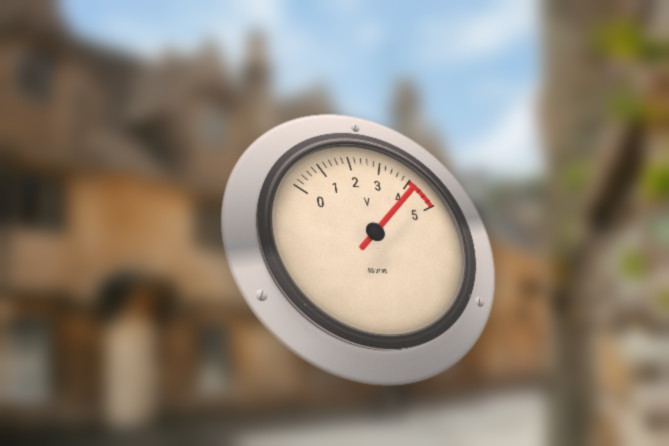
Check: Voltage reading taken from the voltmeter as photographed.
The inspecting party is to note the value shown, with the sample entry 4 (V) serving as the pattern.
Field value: 4.2 (V)
